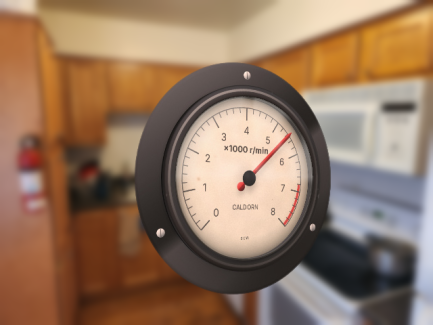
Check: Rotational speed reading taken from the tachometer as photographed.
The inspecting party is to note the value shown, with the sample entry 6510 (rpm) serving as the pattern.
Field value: 5400 (rpm)
